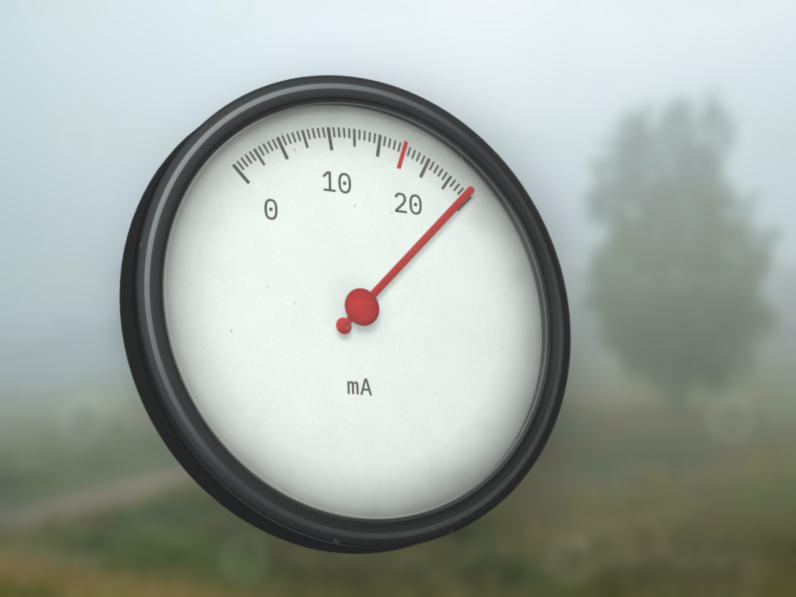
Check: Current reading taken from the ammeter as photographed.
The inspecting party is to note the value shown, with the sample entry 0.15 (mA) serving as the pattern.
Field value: 24.5 (mA)
